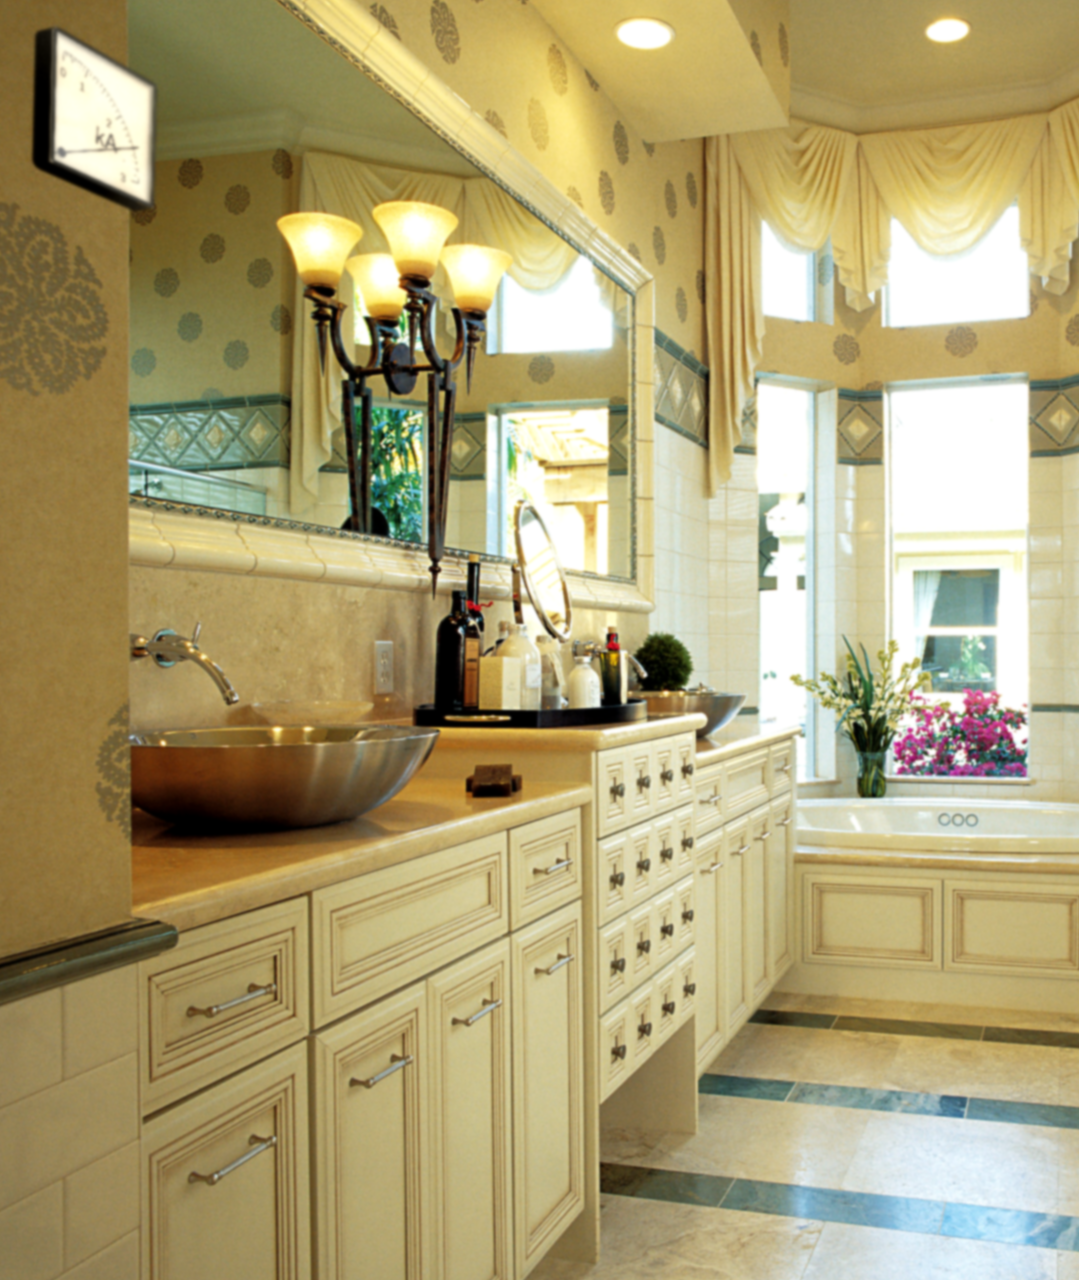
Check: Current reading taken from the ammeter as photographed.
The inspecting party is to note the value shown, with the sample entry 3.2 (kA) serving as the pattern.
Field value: 2.5 (kA)
